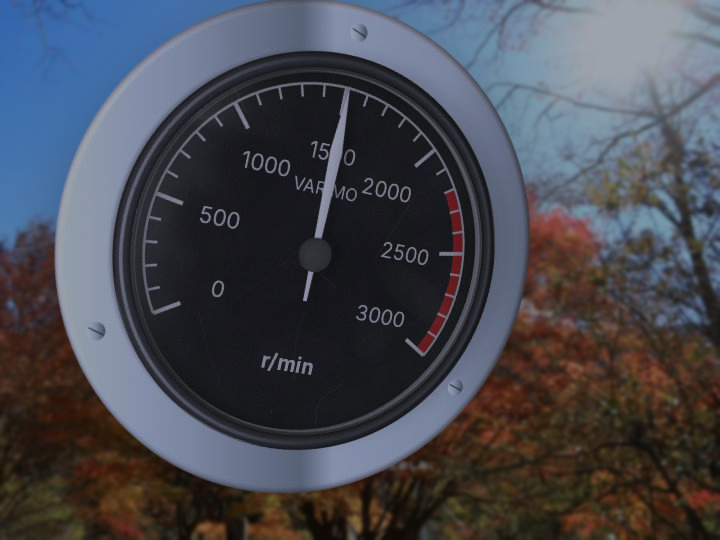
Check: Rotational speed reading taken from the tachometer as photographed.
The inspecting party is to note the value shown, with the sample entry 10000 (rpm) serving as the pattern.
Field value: 1500 (rpm)
